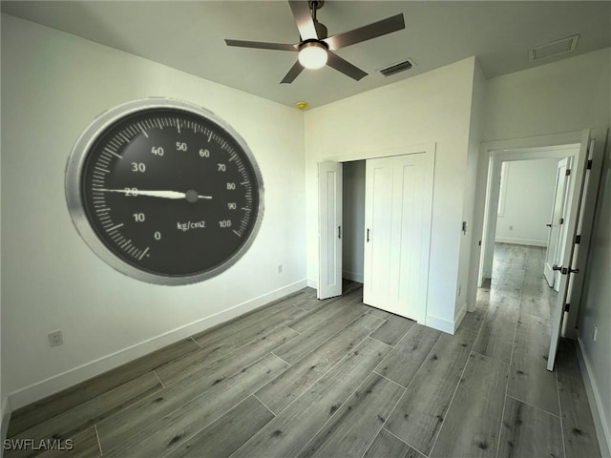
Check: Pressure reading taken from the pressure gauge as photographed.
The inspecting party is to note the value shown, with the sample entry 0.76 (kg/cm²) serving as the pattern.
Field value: 20 (kg/cm²)
